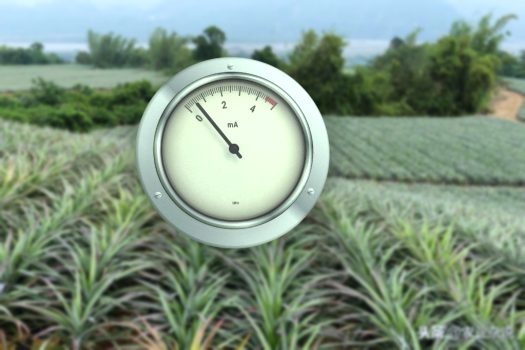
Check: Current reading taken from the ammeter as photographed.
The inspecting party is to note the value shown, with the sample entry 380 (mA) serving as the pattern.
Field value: 0.5 (mA)
